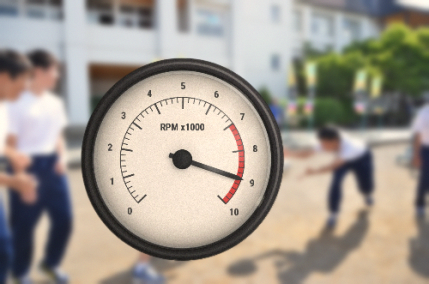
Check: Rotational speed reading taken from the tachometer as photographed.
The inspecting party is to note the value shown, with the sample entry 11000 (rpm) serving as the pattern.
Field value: 9000 (rpm)
